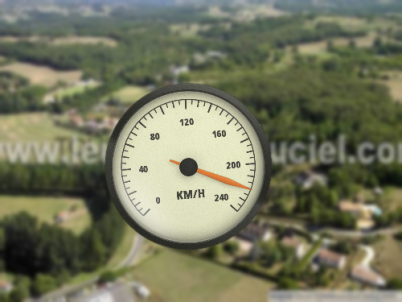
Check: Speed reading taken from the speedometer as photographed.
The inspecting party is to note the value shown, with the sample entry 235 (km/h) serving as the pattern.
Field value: 220 (km/h)
